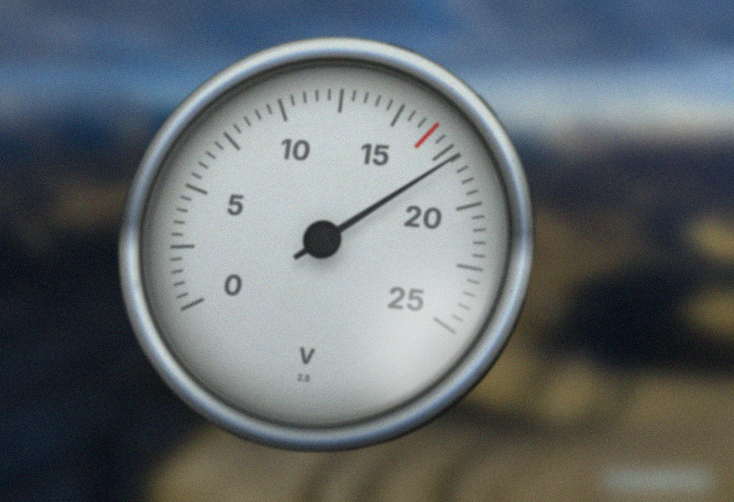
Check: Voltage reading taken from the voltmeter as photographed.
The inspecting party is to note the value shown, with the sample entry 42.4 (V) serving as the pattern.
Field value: 18 (V)
